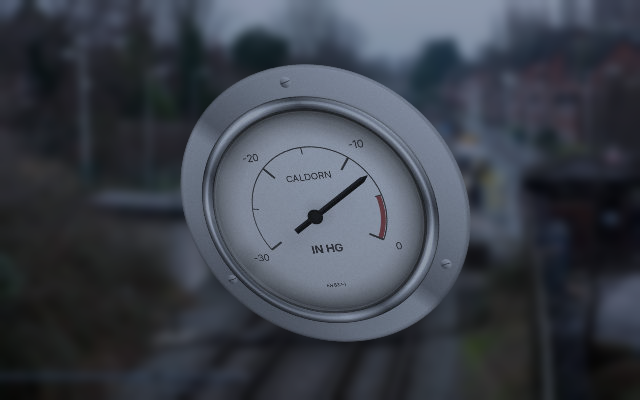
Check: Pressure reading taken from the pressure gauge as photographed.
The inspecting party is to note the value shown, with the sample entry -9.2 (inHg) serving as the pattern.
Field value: -7.5 (inHg)
